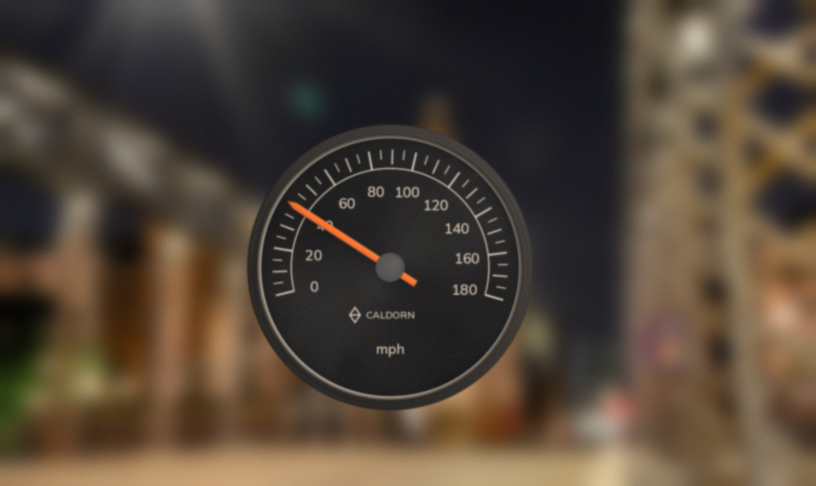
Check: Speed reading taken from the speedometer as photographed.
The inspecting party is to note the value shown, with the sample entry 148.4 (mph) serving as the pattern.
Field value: 40 (mph)
